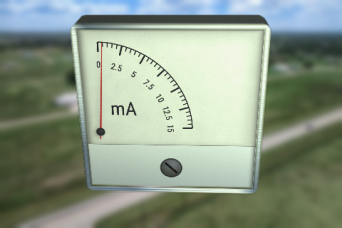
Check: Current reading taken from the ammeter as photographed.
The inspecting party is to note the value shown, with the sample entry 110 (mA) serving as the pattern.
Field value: 0.5 (mA)
